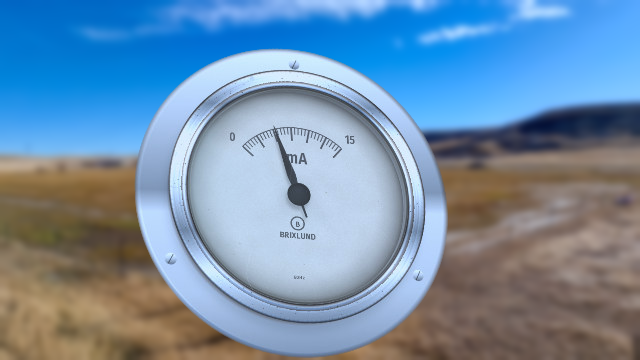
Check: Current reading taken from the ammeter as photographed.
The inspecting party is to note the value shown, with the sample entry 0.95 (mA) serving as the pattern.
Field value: 5 (mA)
